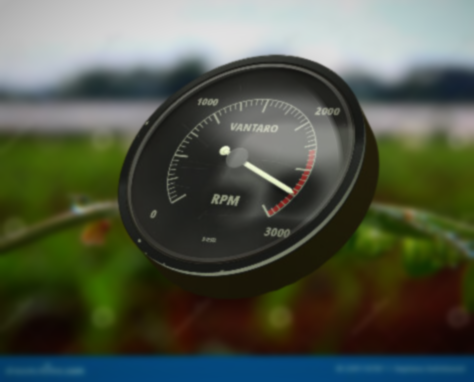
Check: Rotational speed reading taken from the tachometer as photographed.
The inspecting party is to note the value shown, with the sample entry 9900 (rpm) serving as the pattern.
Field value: 2750 (rpm)
